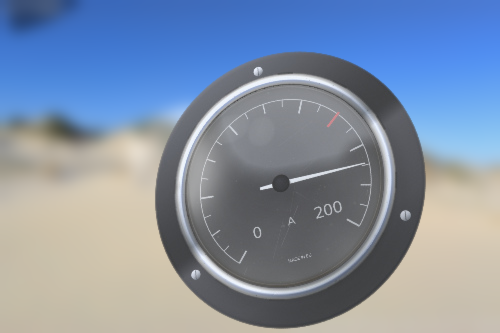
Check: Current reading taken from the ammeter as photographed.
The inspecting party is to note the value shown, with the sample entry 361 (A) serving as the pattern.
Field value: 170 (A)
